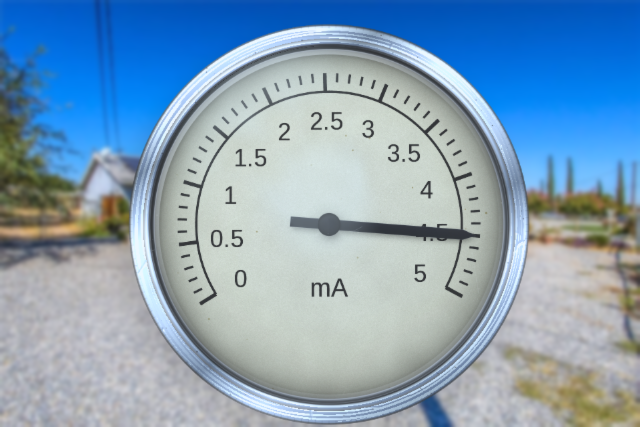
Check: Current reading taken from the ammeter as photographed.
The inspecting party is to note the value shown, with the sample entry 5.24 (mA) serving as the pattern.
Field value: 4.5 (mA)
